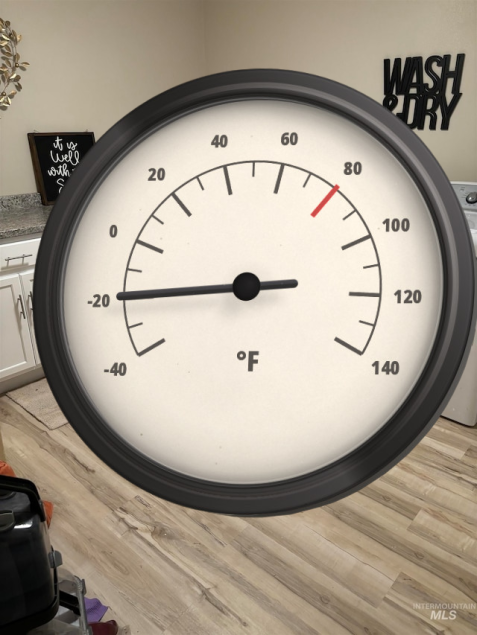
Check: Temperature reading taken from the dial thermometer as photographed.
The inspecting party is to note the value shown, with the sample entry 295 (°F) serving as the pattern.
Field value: -20 (°F)
